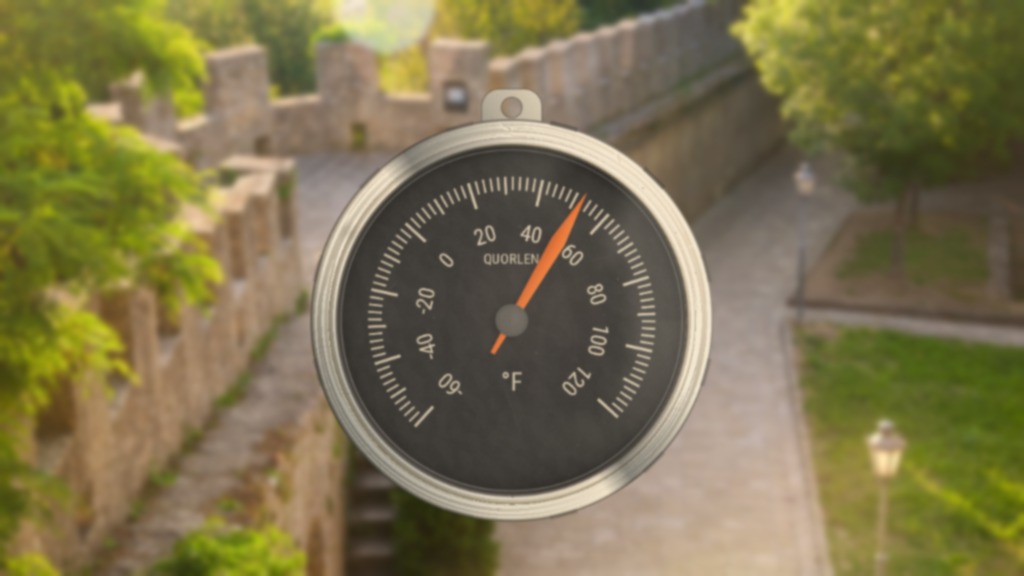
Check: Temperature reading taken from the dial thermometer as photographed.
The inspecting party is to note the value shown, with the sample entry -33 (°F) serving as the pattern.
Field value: 52 (°F)
